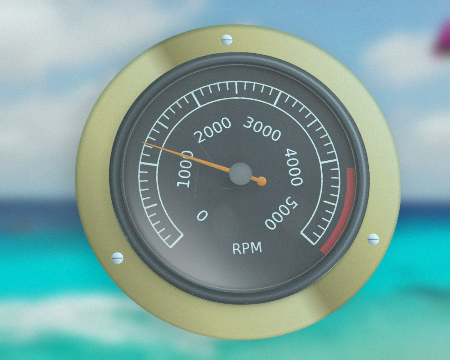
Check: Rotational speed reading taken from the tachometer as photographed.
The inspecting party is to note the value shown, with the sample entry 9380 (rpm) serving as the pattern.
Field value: 1200 (rpm)
